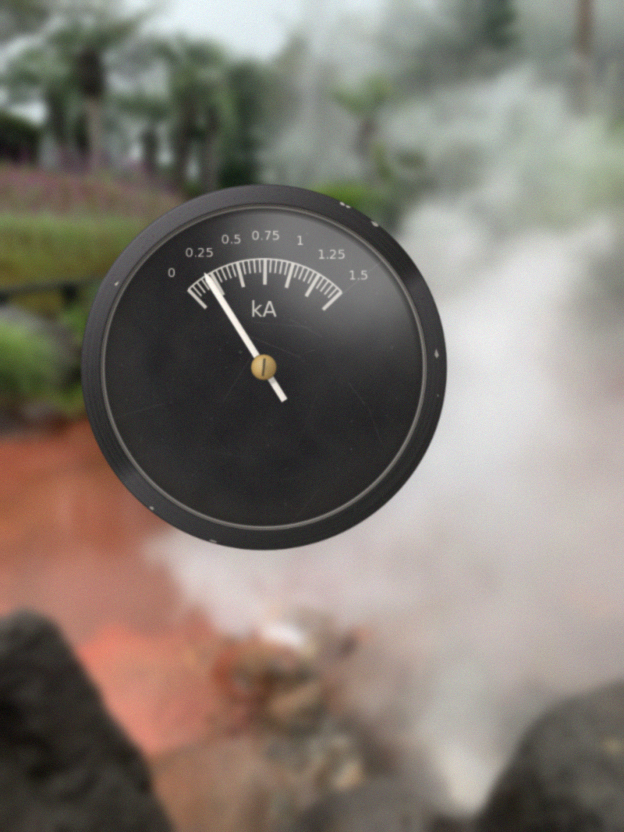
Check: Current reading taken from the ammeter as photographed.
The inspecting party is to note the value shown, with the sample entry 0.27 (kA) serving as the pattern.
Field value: 0.2 (kA)
